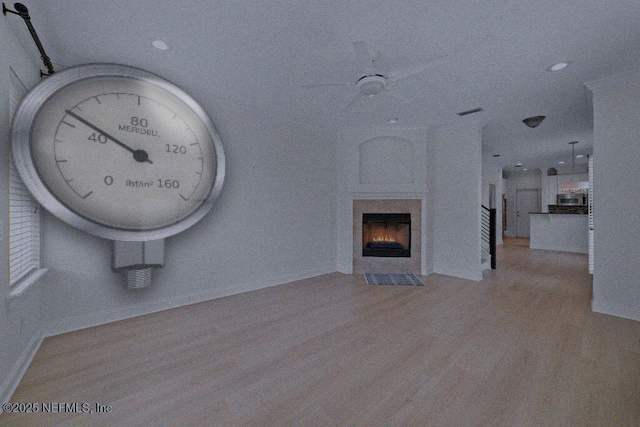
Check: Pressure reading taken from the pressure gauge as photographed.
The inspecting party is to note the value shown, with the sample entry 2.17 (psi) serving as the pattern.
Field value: 45 (psi)
